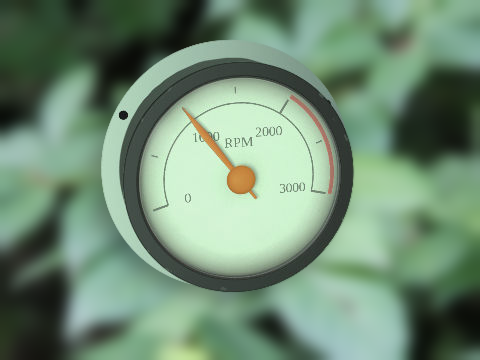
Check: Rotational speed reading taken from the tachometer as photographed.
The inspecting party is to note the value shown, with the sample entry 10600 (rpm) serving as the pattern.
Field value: 1000 (rpm)
